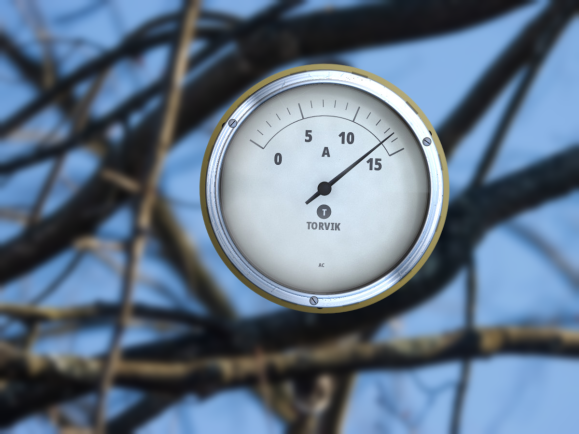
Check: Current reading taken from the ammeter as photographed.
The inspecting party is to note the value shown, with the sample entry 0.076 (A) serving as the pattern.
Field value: 13.5 (A)
